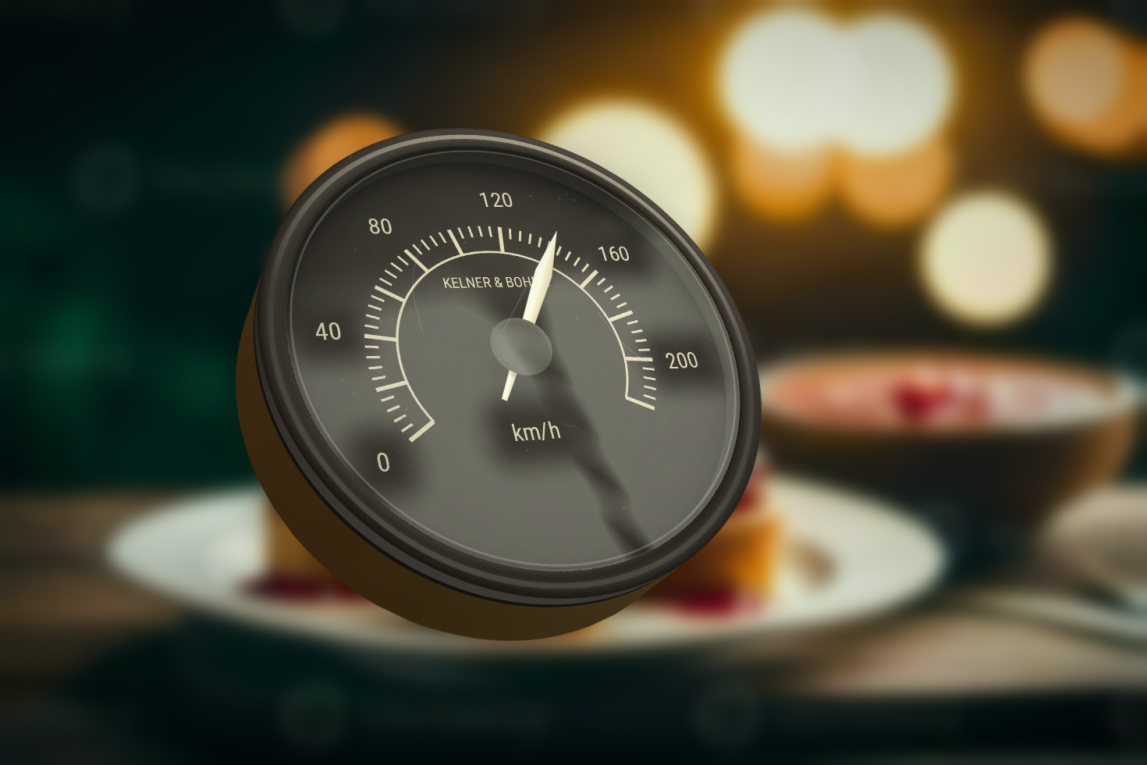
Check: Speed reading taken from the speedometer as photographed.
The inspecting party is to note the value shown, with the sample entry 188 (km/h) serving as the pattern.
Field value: 140 (km/h)
